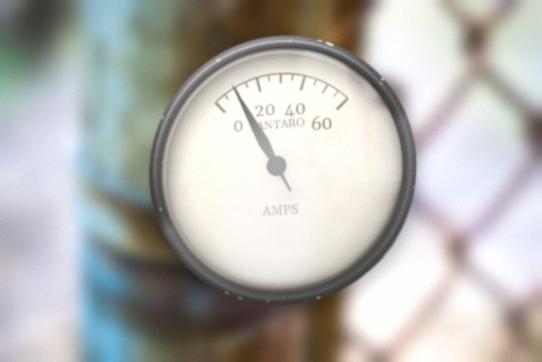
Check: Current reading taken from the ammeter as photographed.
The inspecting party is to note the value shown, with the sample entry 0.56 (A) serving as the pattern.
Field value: 10 (A)
